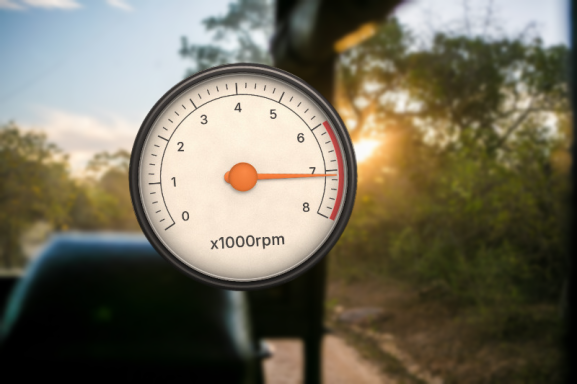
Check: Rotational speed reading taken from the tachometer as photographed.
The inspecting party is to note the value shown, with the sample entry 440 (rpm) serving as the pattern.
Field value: 7100 (rpm)
